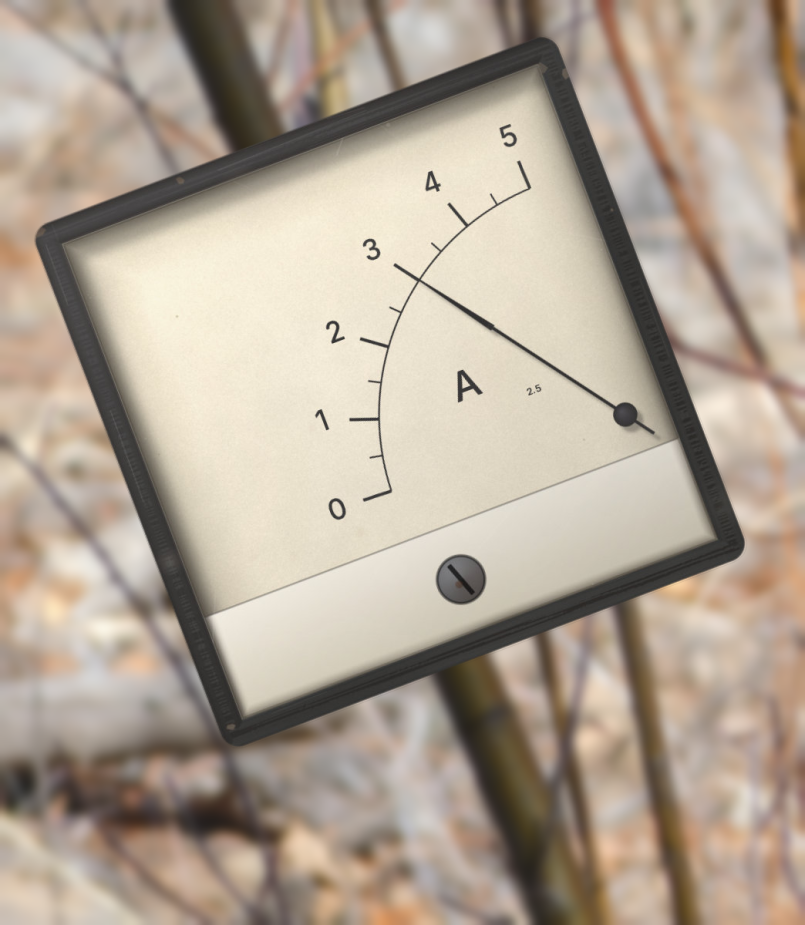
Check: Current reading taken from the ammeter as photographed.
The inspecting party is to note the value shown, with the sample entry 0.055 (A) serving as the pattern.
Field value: 3 (A)
